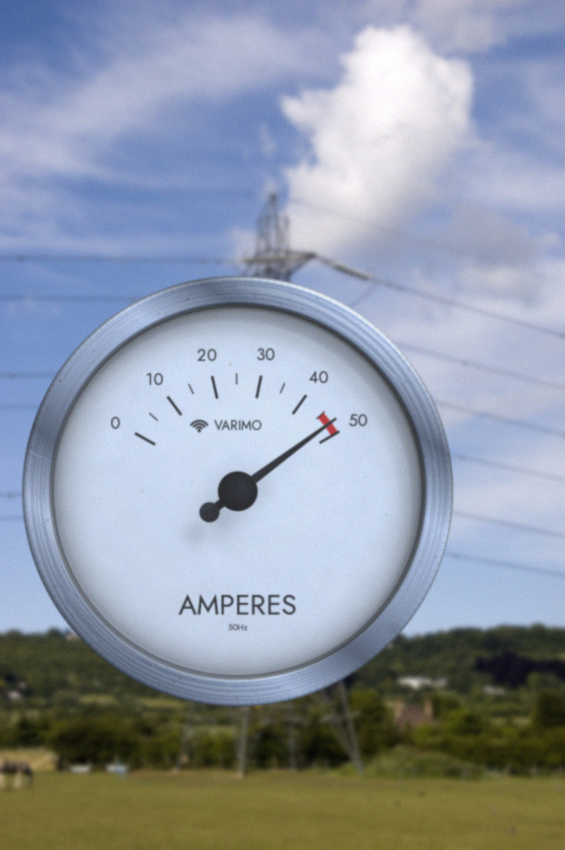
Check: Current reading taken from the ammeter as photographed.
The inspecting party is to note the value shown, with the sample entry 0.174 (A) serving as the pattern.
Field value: 47.5 (A)
